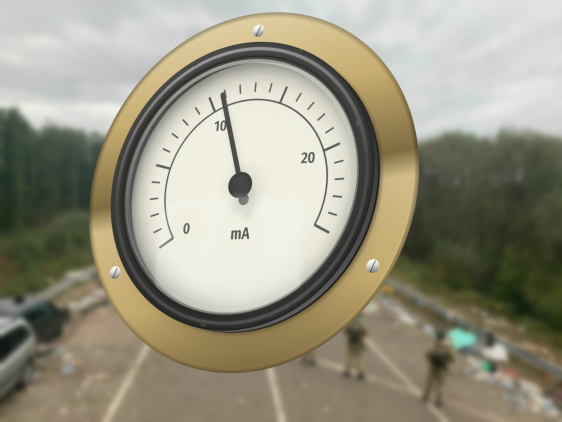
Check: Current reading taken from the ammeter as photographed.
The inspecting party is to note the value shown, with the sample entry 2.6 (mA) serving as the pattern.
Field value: 11 (mA)
